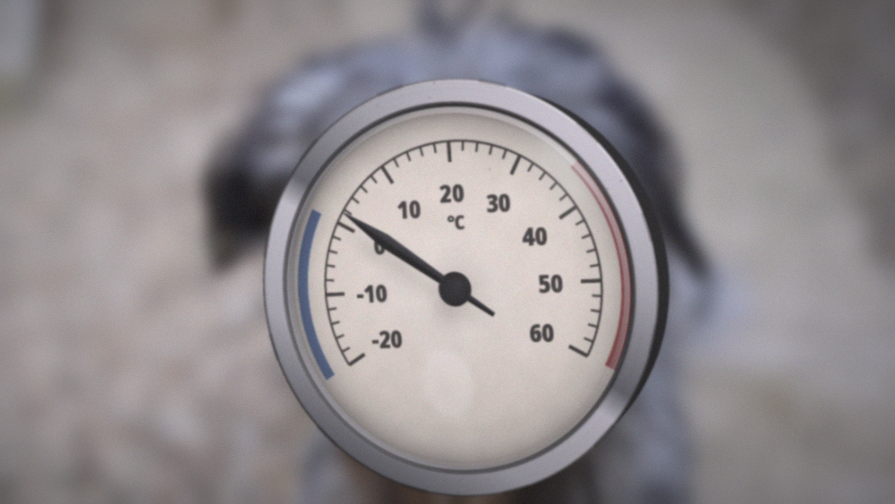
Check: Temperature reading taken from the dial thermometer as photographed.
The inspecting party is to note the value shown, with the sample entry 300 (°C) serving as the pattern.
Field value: 2 (°C)
